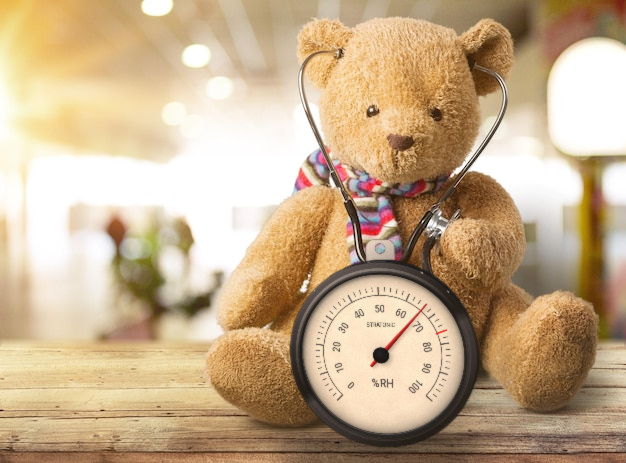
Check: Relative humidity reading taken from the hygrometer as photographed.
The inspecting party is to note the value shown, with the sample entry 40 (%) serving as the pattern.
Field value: 66 (%)
